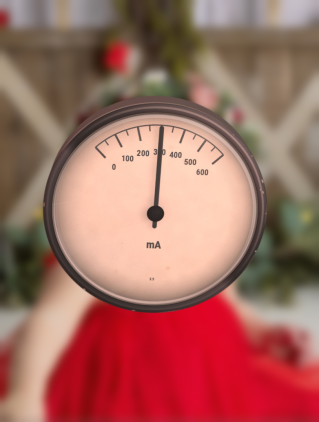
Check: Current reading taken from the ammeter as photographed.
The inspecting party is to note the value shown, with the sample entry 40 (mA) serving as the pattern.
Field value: 300 (mA)
